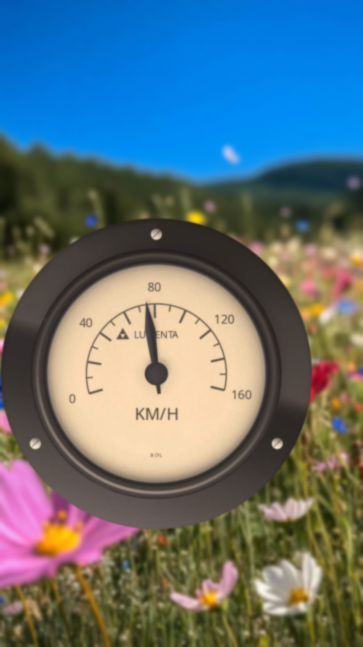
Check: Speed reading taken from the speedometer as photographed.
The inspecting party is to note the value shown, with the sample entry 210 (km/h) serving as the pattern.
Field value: 75 (km/h)
